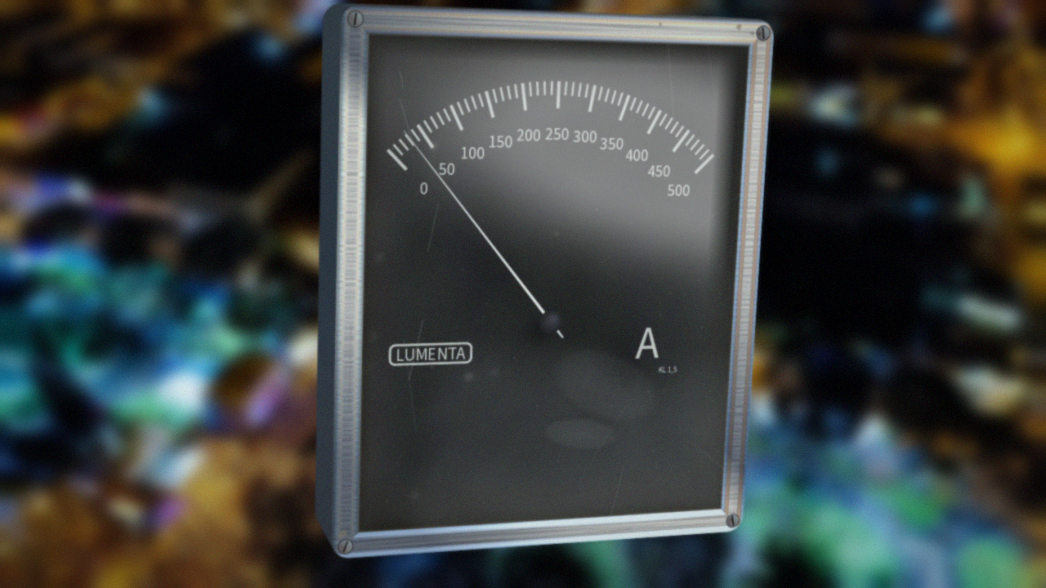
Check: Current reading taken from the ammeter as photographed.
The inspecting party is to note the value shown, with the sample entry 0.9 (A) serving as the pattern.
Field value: 30 (A)
